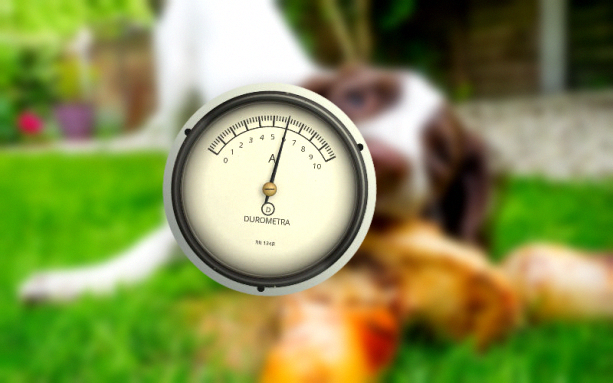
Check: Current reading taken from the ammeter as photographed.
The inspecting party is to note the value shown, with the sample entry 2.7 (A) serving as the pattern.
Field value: 6 (A)
